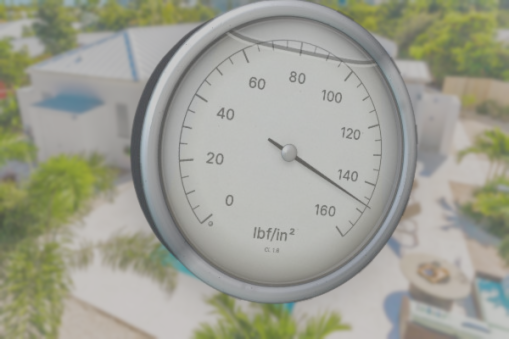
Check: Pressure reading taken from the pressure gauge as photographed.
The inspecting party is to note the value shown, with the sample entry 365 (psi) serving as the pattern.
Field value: 147.5 (psi)
